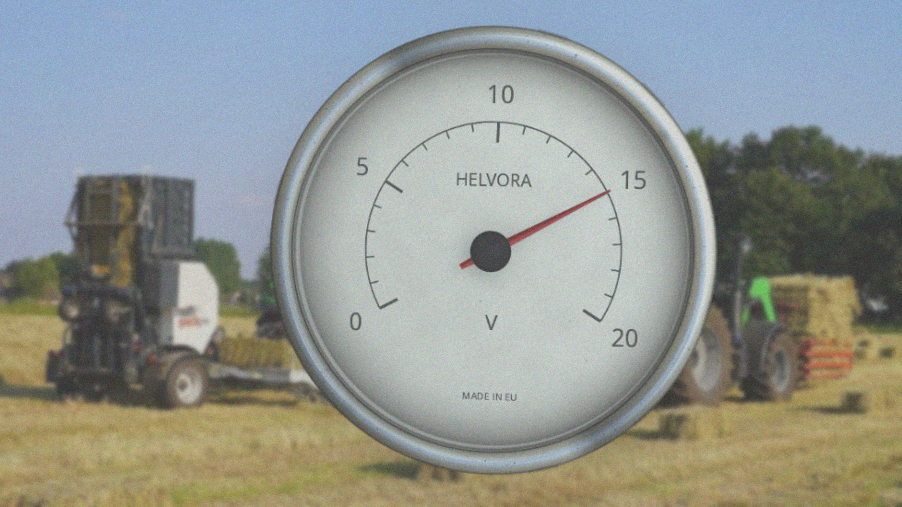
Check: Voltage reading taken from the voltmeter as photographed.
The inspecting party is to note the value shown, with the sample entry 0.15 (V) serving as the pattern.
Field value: 15 (V)
